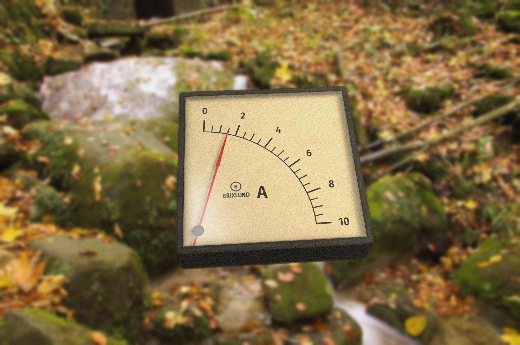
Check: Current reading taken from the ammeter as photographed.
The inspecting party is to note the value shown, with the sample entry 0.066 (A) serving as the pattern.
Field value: 1.5 (A)
